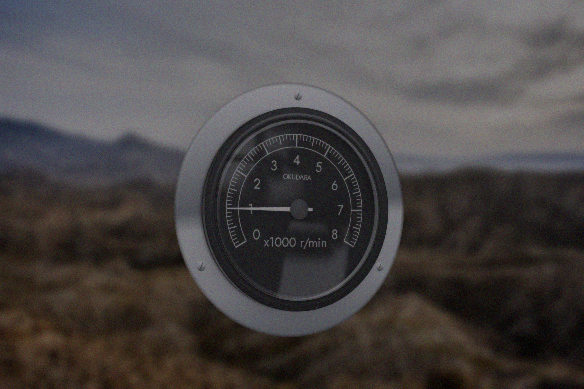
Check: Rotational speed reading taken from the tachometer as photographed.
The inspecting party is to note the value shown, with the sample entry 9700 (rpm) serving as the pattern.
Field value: 1000 (rpm)
